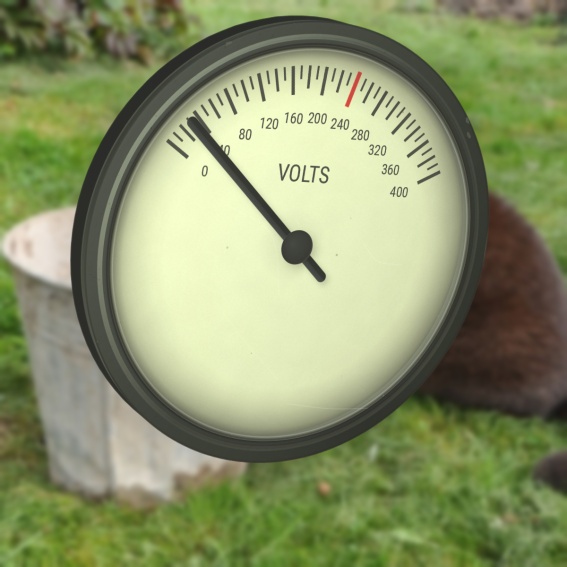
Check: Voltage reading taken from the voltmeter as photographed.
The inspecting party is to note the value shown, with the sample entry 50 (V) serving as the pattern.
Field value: 30 (V)
